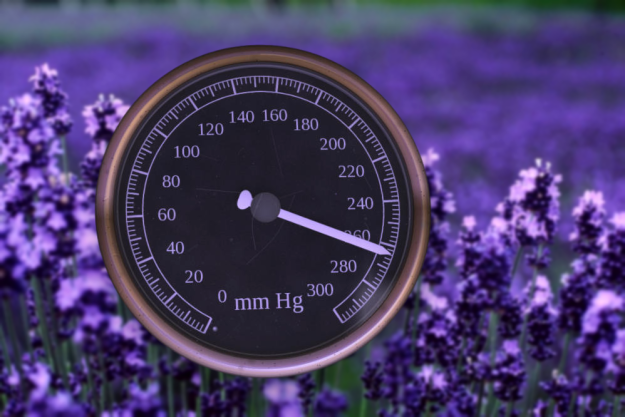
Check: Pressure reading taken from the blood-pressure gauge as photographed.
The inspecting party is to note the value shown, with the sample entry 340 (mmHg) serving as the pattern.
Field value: 264 (mmHg)
